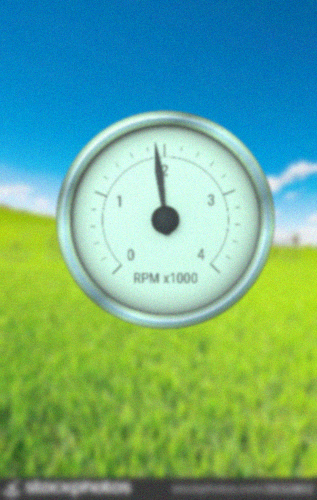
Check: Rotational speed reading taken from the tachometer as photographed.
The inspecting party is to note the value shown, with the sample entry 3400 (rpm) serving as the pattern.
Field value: 1900 (rpm)
